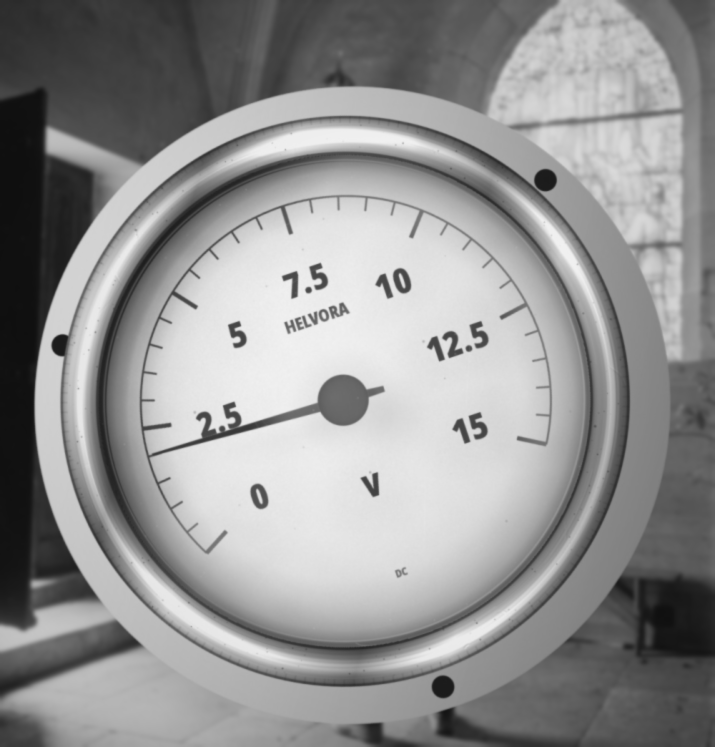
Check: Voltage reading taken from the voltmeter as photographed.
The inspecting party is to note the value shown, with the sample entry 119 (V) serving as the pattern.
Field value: 2 (V)
